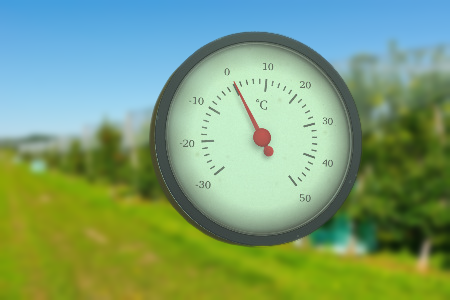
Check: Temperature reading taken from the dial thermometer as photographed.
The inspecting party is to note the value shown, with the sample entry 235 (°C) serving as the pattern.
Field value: 0 (°C)
